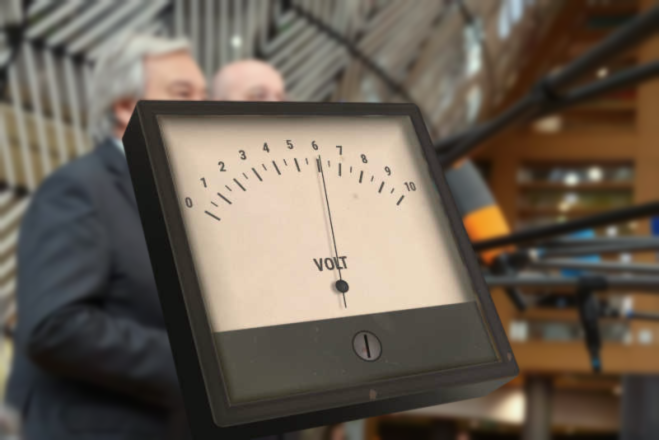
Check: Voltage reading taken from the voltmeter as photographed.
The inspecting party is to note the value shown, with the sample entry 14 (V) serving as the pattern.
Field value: 6 (V)
